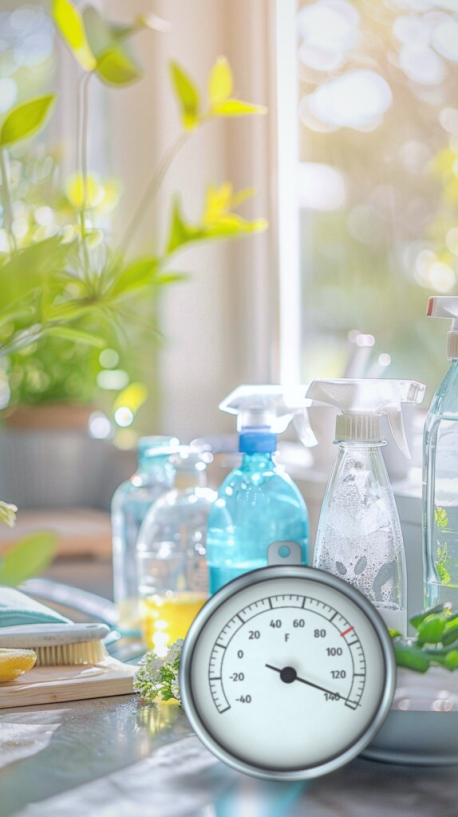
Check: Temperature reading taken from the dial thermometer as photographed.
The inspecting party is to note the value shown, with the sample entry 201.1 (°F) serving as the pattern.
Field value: 136 (°F)
